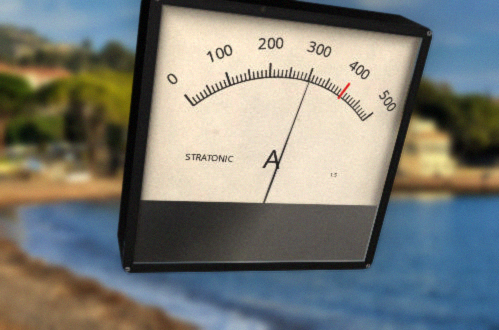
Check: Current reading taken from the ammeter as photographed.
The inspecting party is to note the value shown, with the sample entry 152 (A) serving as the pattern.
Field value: 300 (A)
